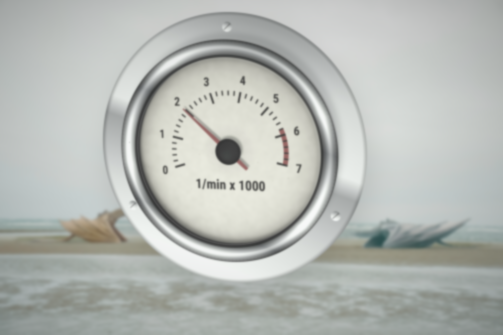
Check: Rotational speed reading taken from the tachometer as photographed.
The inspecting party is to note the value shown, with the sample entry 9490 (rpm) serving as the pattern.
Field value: 2000 (rpm)
